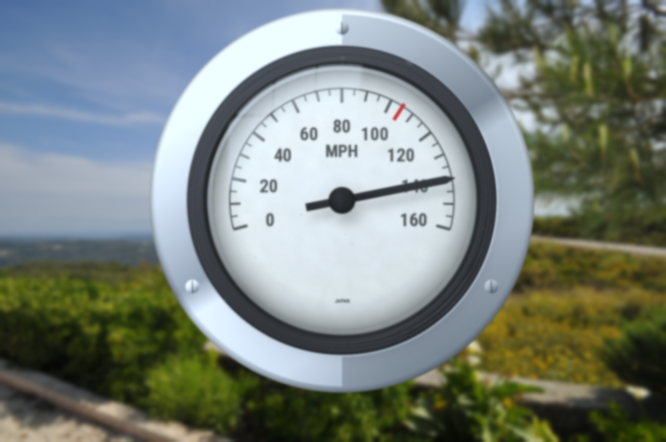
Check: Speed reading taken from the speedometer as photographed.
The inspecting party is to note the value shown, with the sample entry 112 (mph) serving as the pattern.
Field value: 140 (mph)
